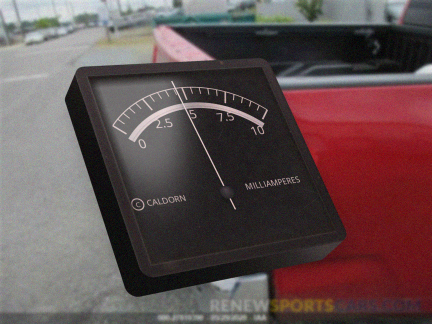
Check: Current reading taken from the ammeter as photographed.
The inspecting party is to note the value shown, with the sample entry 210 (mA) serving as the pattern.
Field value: 4.5 (mA)
